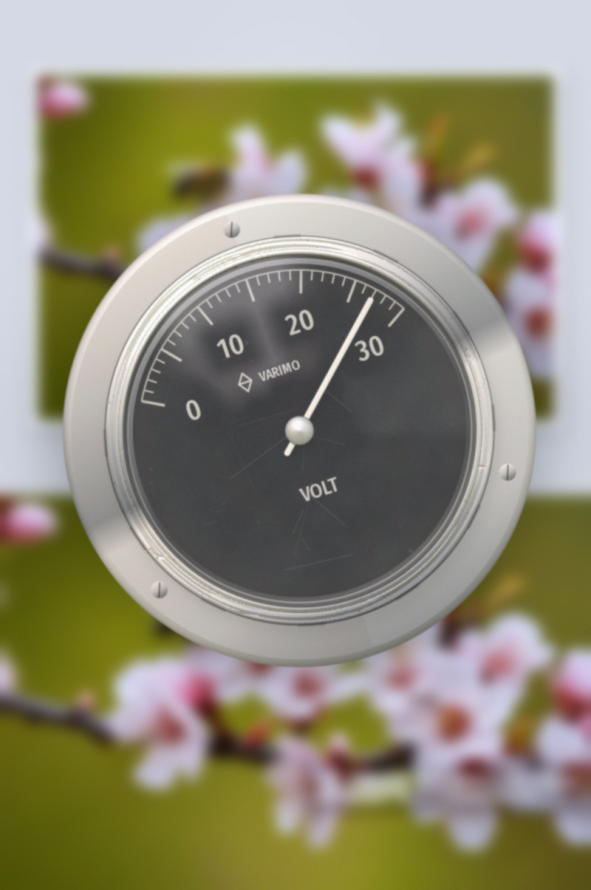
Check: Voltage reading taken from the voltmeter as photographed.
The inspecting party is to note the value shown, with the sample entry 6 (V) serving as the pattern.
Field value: 27 (V)
